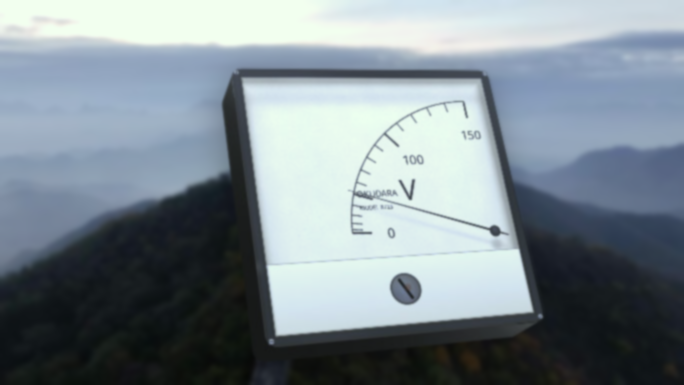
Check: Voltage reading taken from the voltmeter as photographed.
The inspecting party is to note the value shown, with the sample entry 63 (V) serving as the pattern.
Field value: 50 (V)
